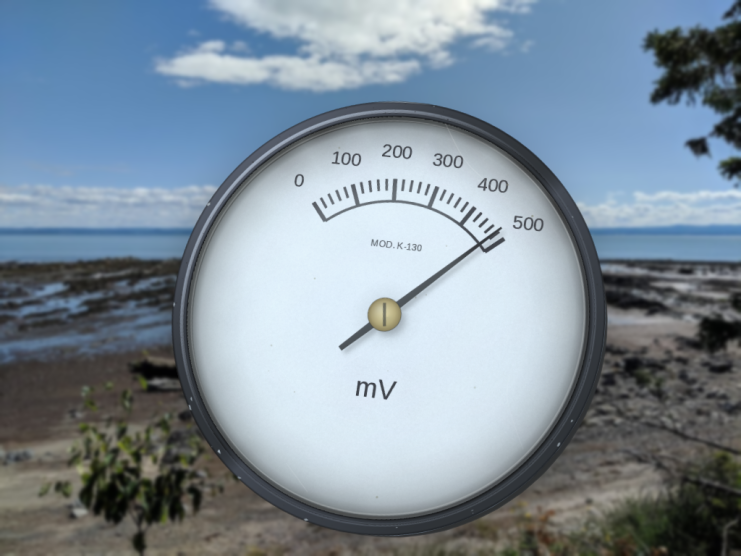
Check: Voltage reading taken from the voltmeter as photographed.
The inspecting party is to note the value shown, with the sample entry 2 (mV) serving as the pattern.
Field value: 480 (mV)
